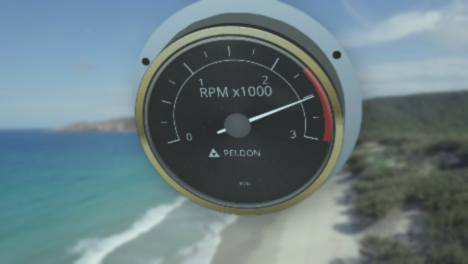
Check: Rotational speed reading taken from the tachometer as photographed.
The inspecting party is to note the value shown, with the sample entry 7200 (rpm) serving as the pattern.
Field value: 2500 (rpm)
